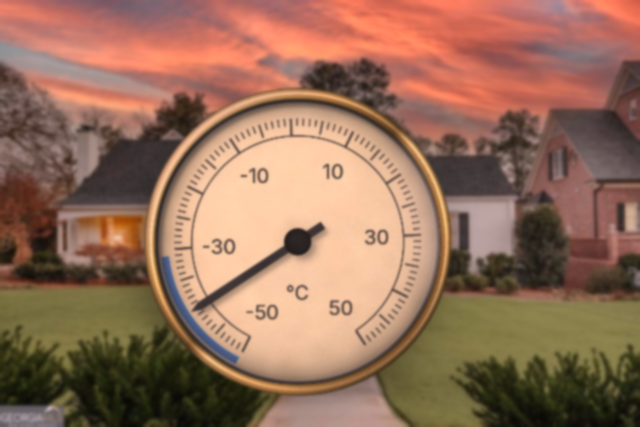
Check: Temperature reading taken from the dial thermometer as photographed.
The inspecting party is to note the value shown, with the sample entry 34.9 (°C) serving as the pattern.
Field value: -40 (°C)
